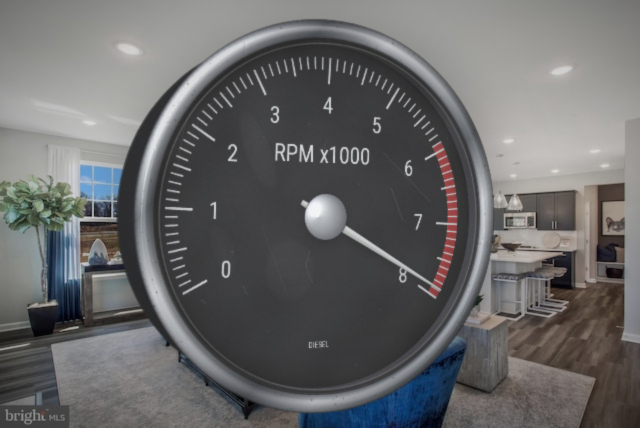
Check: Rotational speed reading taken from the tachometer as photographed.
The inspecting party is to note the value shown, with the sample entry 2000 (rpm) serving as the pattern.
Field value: 7900 (rpm)
